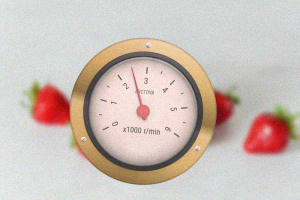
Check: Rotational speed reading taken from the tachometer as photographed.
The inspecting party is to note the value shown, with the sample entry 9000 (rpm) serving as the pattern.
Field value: 2500 (rpm)
